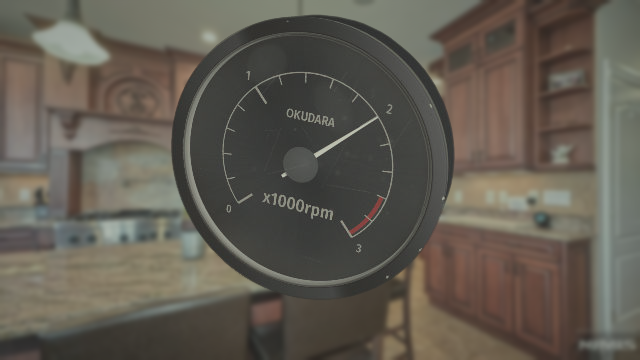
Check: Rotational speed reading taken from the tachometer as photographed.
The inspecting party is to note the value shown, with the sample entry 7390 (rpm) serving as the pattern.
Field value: 2000 (rpm)
